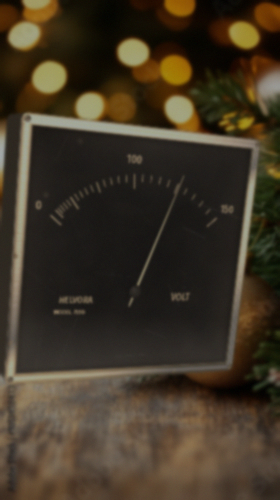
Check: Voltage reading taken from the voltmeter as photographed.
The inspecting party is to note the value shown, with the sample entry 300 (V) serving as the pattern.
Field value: 125 (V)
